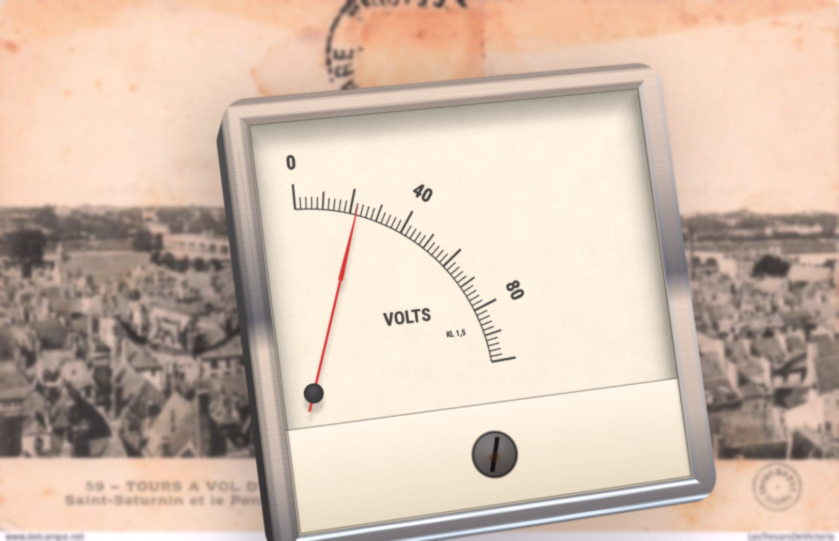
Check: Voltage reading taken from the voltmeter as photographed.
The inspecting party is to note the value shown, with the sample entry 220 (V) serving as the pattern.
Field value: 22 (V)
